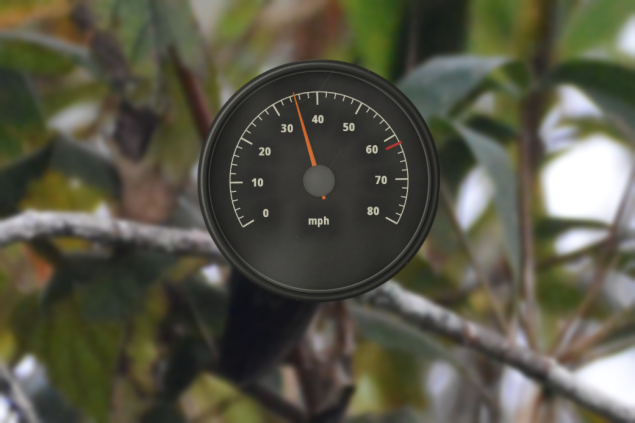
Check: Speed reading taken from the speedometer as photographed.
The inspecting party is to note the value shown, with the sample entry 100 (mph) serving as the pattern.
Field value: 35 (mph)
